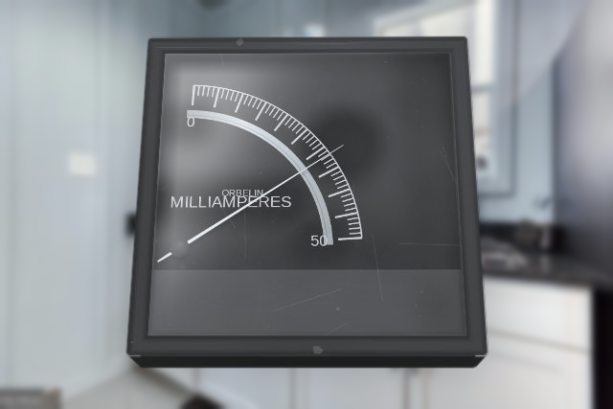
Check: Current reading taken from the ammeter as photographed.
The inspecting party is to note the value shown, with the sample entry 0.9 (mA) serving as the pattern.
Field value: 32 (mA)
